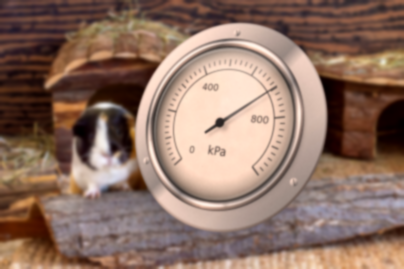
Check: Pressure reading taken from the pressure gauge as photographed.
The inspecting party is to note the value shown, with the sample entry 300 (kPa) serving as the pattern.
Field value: 700 (kPa)
